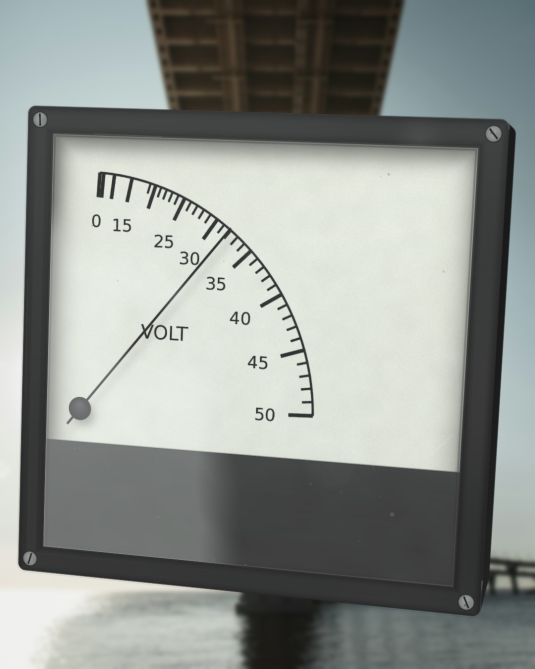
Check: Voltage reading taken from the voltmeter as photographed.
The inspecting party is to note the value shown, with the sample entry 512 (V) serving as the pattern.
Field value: 32 (V)
